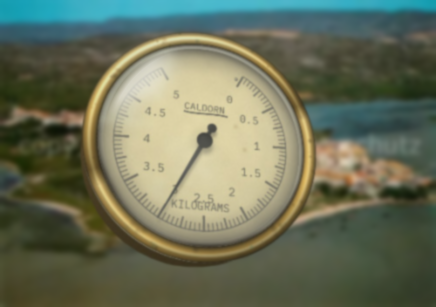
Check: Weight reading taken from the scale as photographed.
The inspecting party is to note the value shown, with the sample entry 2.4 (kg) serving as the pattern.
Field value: 3 (kg)
